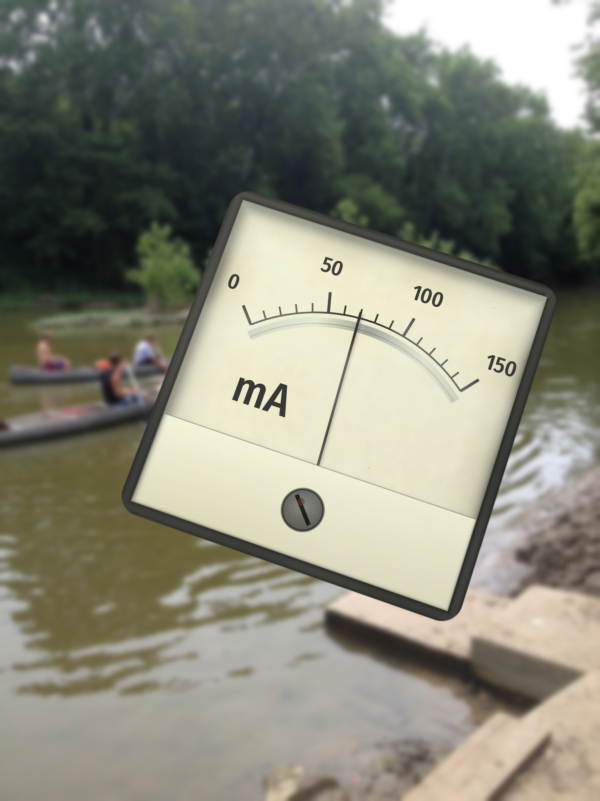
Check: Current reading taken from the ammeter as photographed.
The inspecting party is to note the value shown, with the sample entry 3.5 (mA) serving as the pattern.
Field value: 70 (mA)
